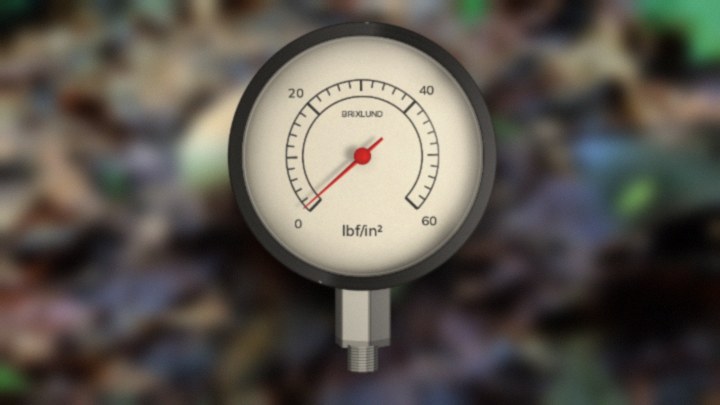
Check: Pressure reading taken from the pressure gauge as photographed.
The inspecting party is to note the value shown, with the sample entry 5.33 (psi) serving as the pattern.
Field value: 1 (psi)
